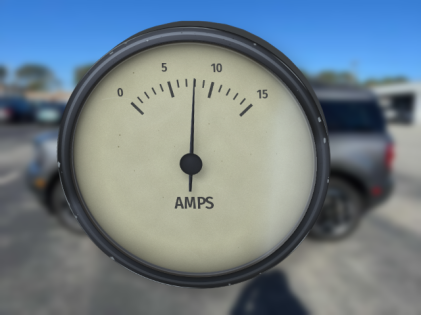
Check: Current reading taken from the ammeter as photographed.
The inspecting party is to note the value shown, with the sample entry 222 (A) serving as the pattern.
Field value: 8 (A)
